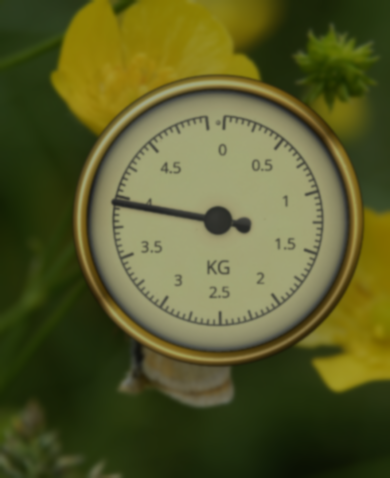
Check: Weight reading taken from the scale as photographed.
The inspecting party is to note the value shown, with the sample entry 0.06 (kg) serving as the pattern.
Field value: 3.95 (kg)
